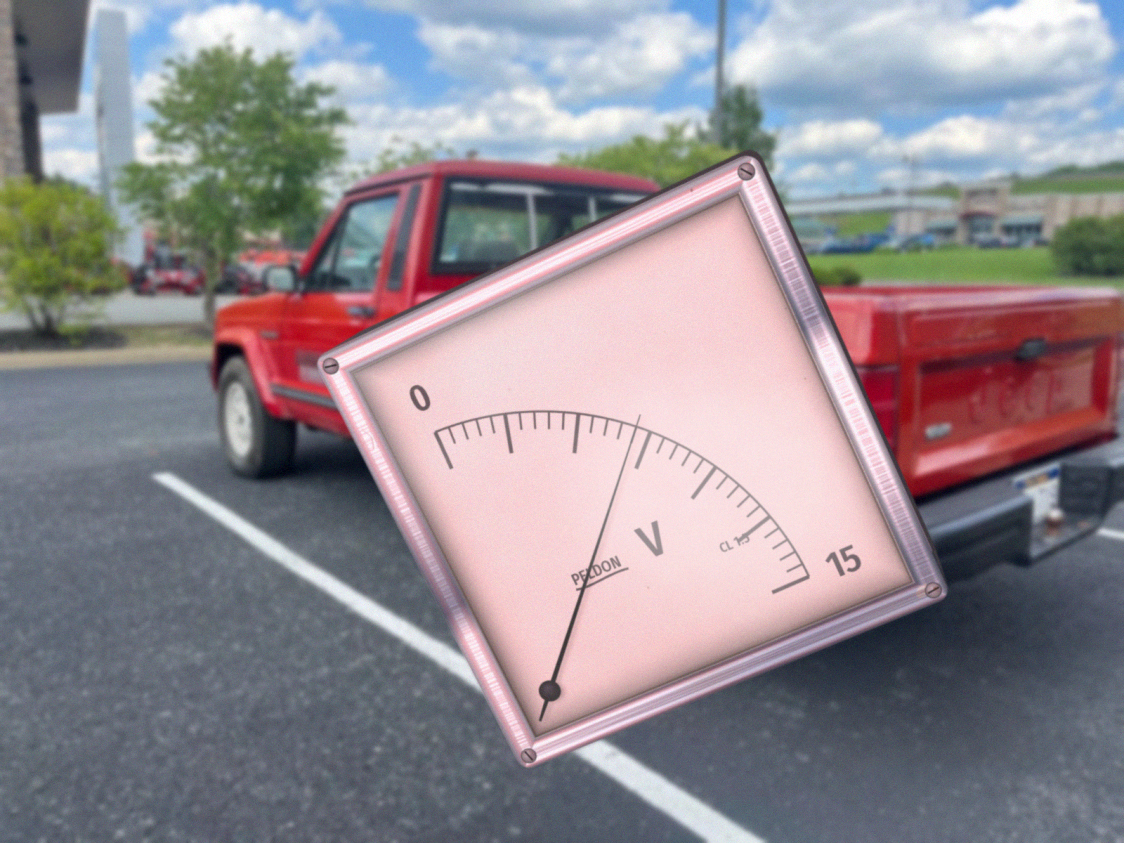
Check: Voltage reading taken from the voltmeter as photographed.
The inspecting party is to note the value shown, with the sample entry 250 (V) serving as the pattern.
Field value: 7 (V)
